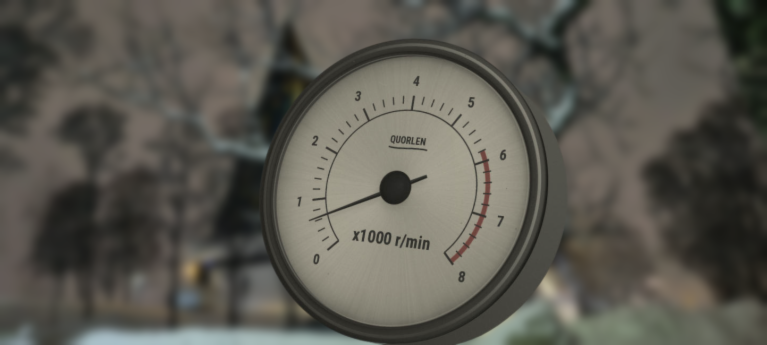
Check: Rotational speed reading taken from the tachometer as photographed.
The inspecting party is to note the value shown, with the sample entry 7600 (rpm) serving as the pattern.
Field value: 600 (rpm)
